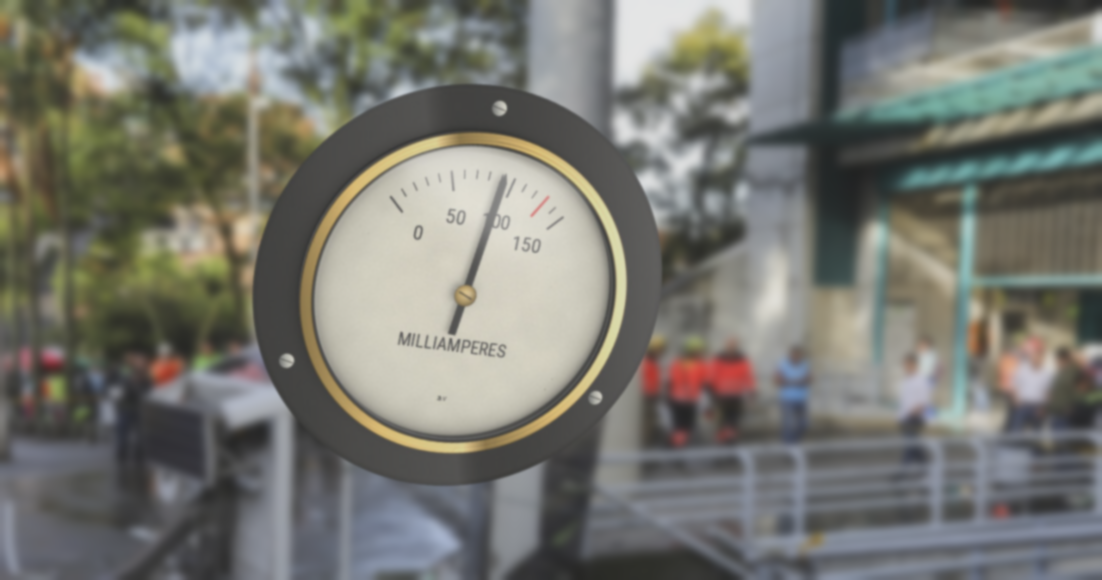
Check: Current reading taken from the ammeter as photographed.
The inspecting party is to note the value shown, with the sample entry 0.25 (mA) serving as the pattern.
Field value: 90 (mA)
